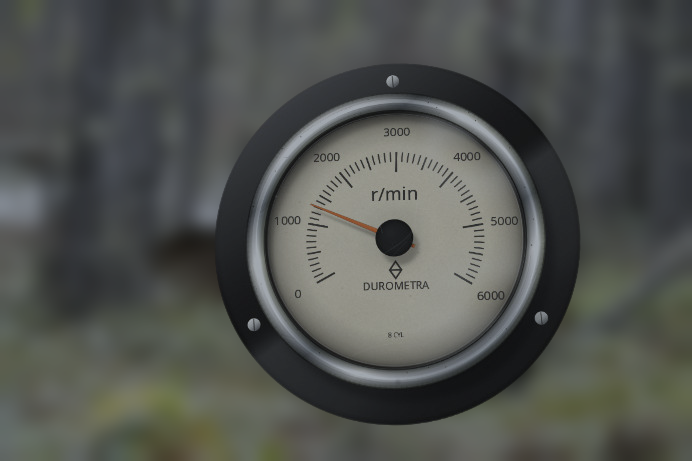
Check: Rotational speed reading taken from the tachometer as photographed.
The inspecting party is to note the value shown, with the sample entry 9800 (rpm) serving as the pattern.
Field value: 1300 (rpm)
